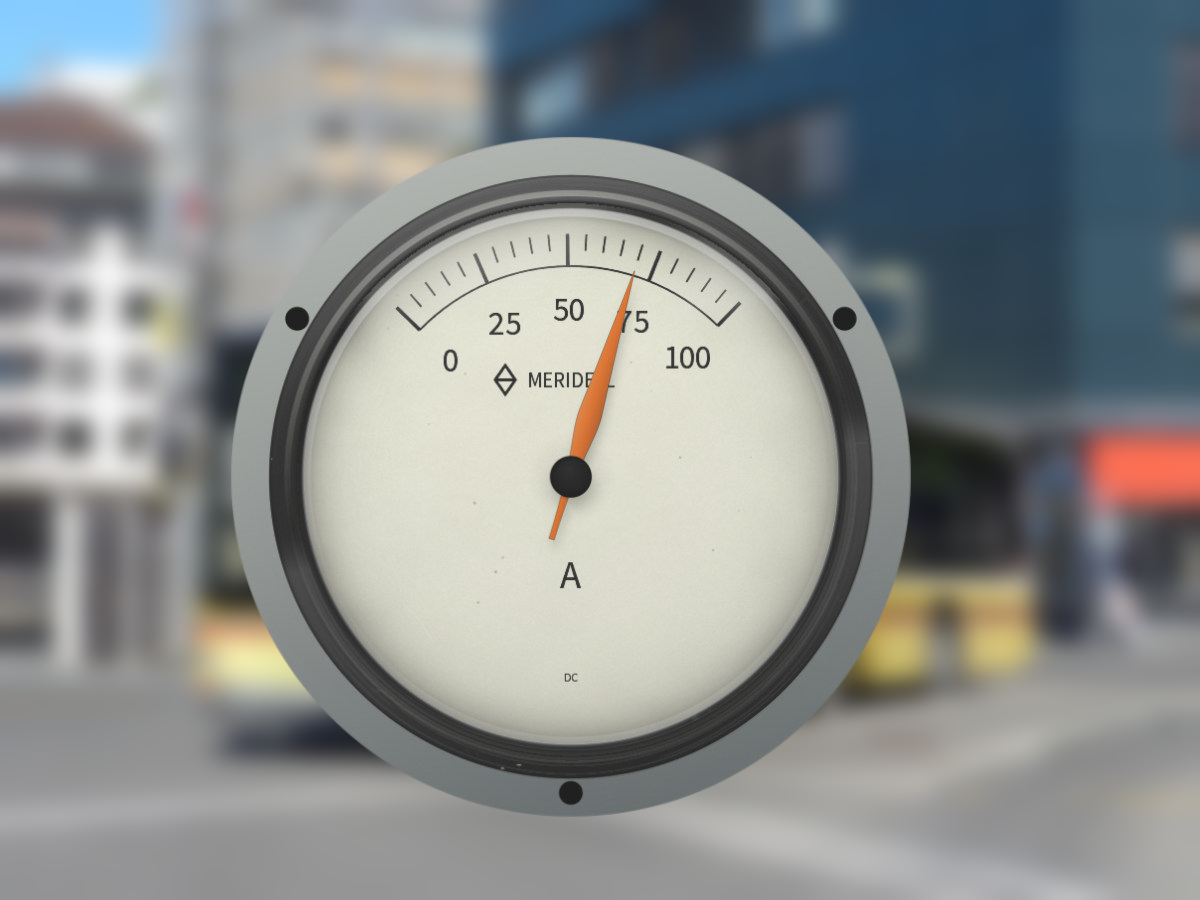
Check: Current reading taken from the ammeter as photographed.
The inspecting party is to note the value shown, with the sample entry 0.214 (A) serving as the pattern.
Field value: 70 (A)
